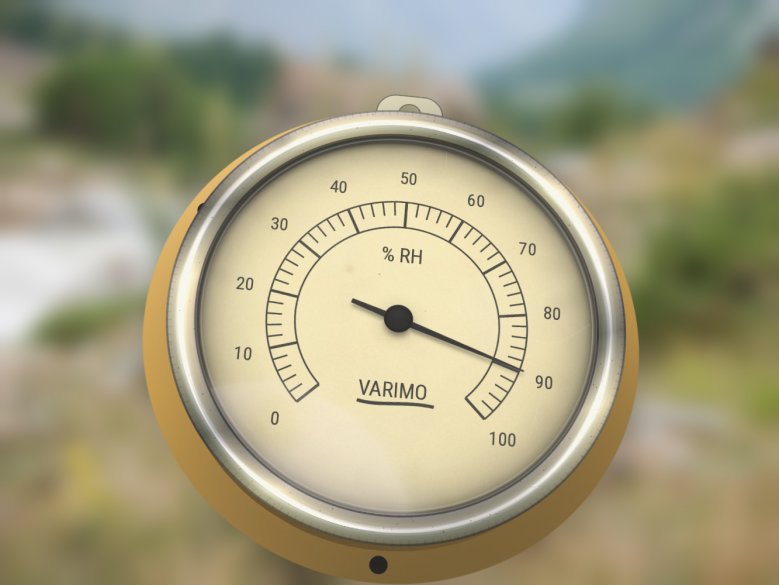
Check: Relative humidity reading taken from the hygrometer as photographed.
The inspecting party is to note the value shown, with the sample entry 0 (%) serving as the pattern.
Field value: 90 (%)
